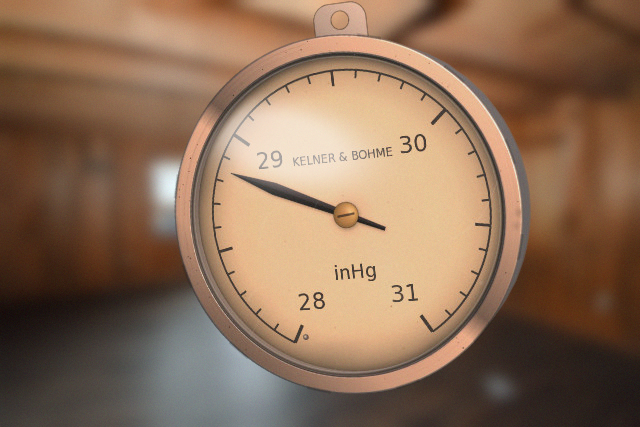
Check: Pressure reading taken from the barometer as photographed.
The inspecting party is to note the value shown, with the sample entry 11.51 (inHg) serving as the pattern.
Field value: 28.85 (inHg)
